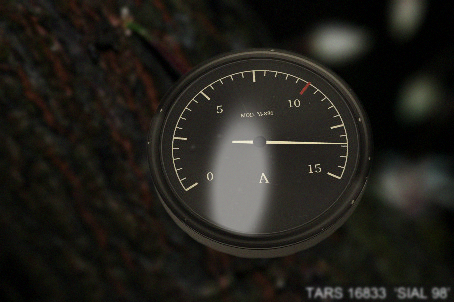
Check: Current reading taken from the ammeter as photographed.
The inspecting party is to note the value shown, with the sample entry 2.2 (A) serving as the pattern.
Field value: 13.5 (A)
